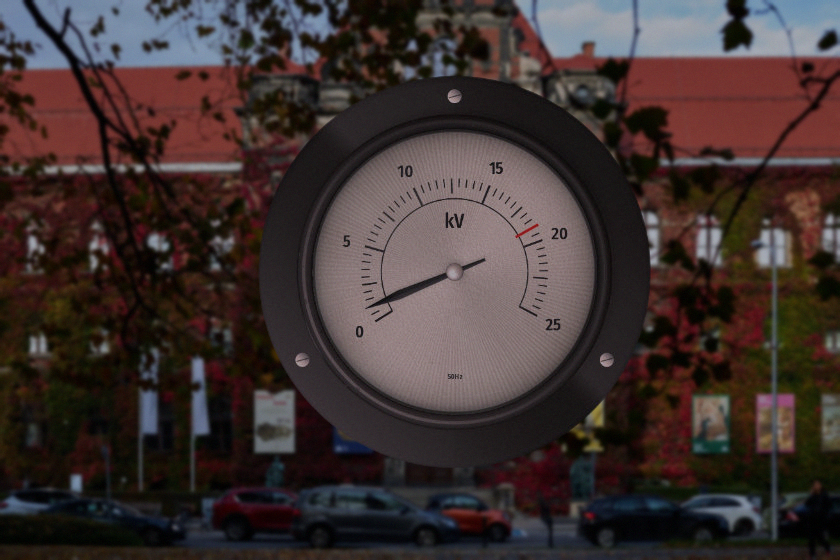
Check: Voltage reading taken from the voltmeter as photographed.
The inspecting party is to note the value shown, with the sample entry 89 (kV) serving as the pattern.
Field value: 1 (kV)
